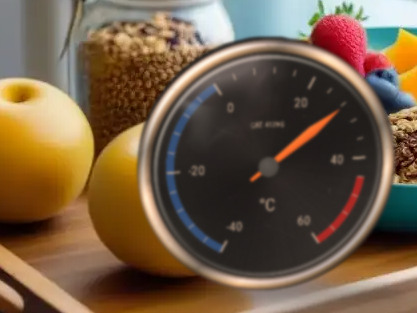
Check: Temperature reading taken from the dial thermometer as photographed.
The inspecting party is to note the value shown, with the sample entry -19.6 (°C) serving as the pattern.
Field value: 28 (°C)
